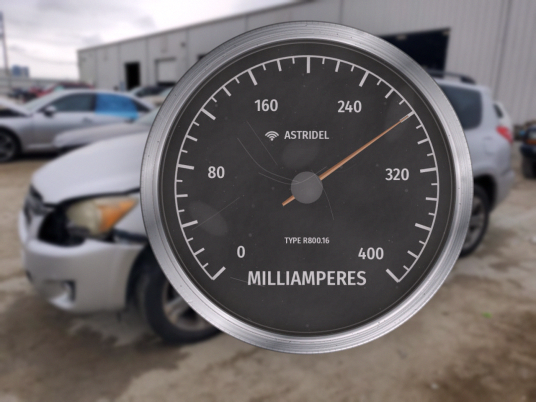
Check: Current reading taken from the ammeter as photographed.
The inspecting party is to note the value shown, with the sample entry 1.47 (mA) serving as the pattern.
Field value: 280 (mA)
